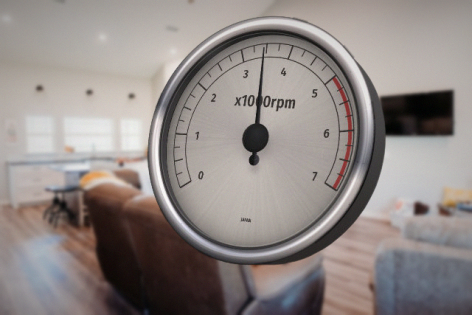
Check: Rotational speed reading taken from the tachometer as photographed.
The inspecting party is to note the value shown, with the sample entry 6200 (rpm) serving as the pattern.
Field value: 3500 (rpm)
